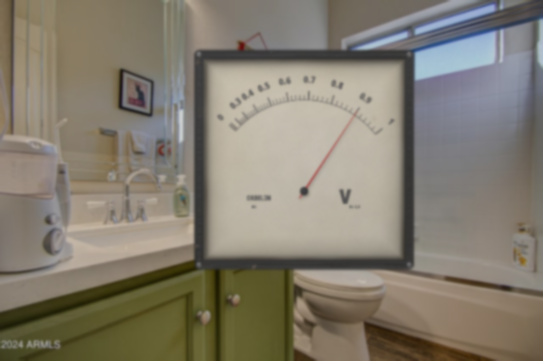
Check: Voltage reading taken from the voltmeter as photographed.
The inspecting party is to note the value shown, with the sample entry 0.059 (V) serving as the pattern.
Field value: 0.9 (V)
